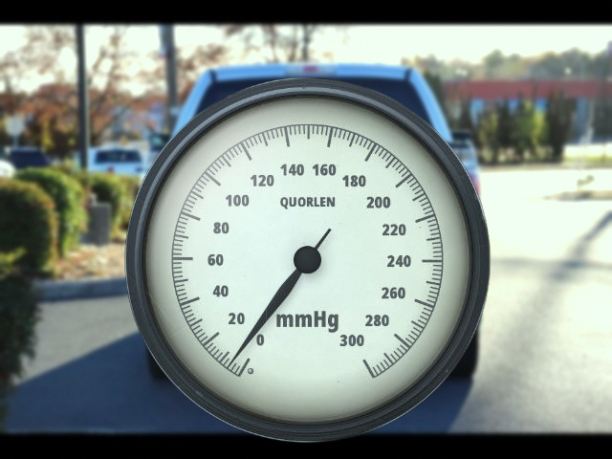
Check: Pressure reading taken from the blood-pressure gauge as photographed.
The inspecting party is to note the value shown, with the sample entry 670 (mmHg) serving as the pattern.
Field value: 6 (mmHg)
